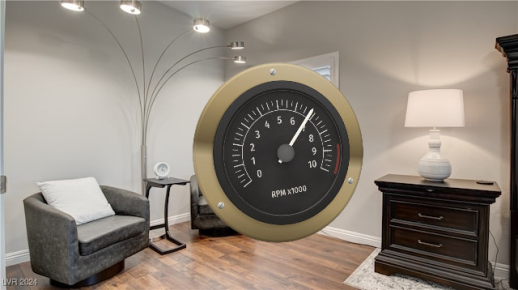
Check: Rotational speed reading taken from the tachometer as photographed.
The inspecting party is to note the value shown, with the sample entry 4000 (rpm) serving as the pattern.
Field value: 6750 (rpm)
